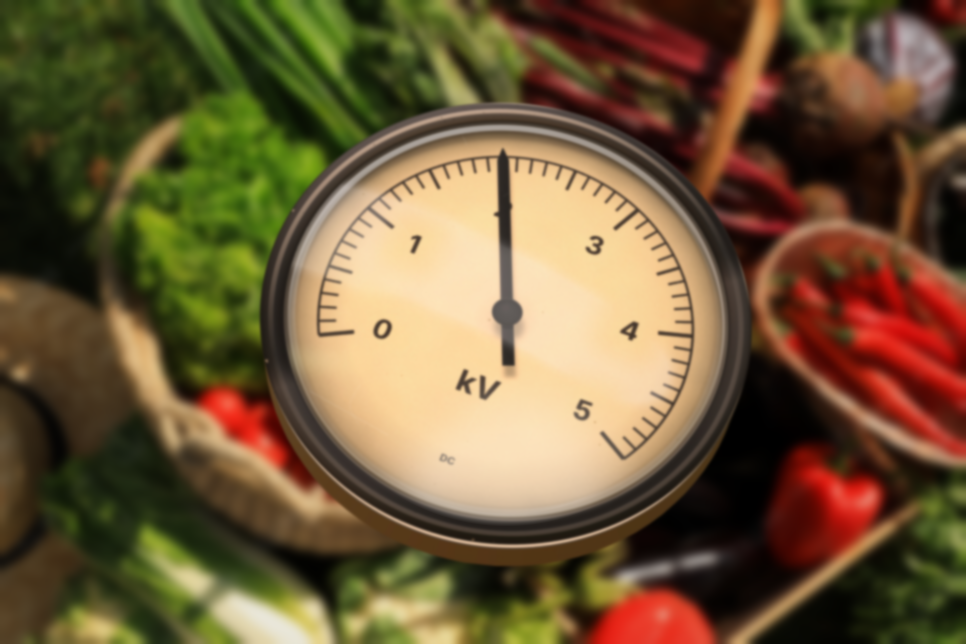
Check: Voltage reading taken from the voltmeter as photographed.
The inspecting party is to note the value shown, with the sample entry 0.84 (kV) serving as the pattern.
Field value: 2 (kV)
